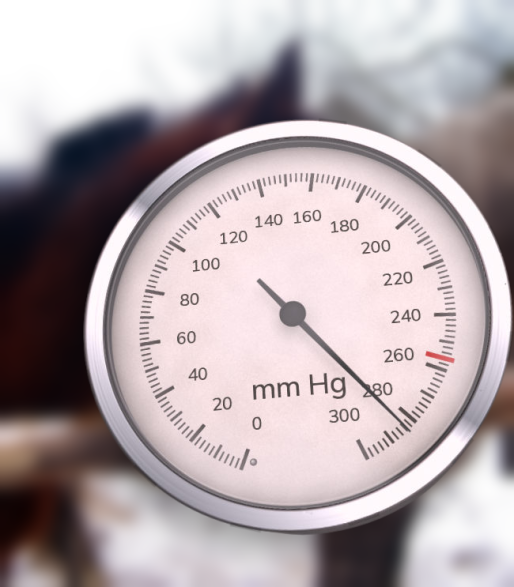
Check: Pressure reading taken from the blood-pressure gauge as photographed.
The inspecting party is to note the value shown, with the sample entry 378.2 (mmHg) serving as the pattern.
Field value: 284 (mmHg)
